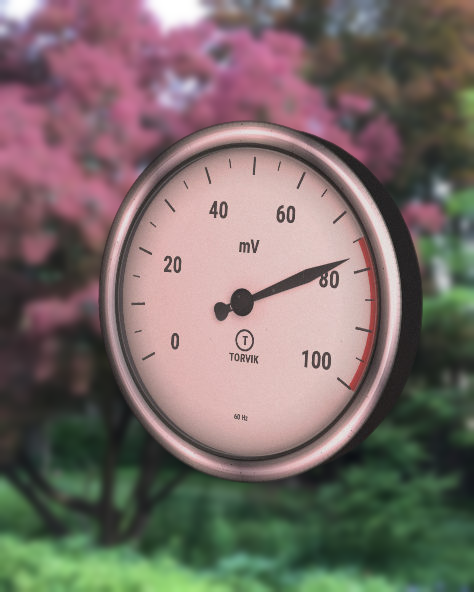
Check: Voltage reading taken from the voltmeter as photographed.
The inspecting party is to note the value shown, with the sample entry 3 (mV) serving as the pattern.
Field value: 77.5 (mV)
